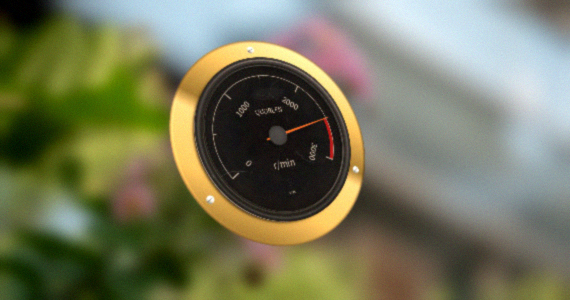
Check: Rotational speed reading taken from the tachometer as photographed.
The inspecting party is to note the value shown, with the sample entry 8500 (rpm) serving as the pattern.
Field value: 2500 (rpm)
